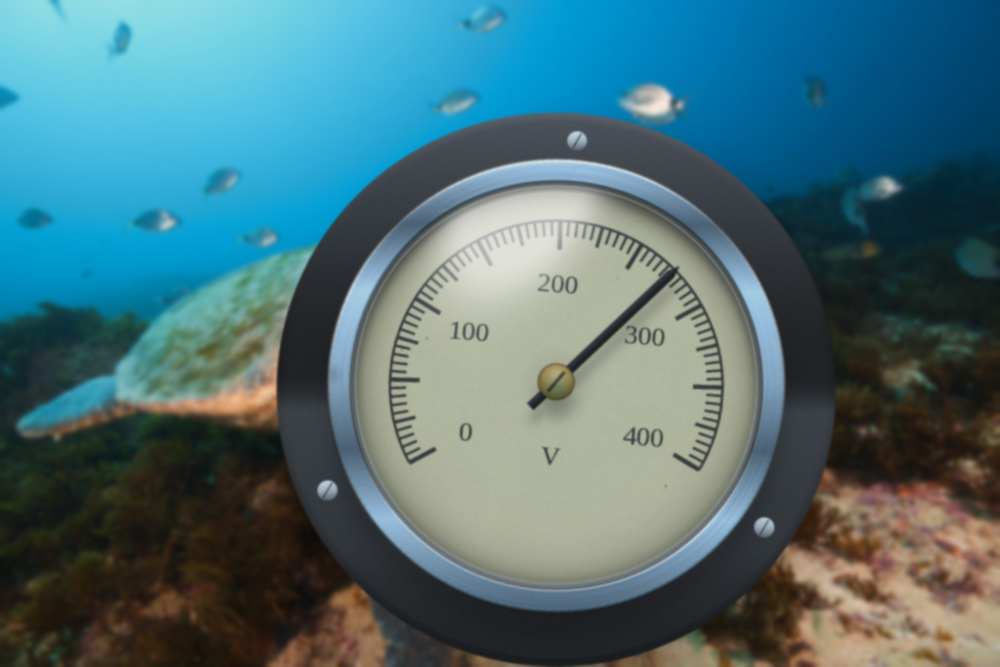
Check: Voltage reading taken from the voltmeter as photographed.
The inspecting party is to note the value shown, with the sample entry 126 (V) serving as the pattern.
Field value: 275 (V)
